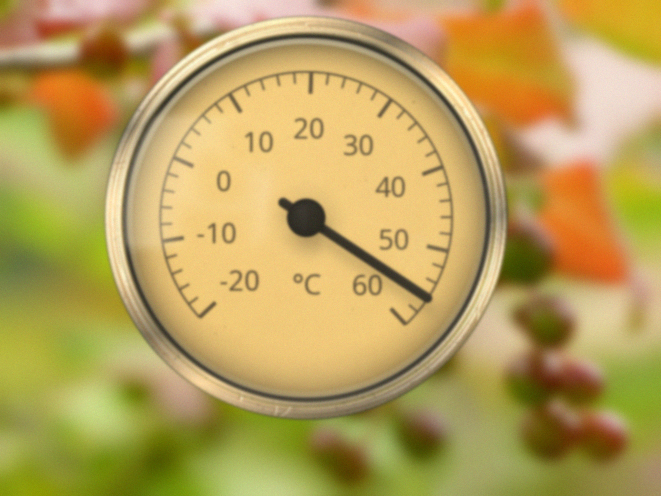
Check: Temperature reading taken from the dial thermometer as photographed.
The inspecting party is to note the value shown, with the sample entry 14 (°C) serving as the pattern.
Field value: 56 (°C)
